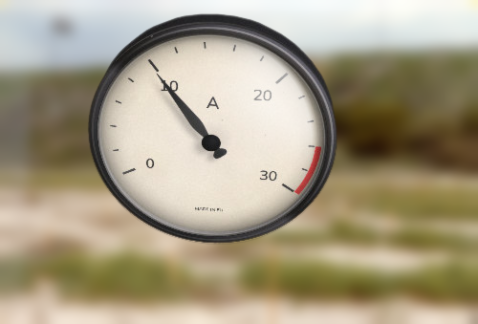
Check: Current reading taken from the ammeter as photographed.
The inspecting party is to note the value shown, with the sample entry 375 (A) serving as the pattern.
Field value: 10 (A)
